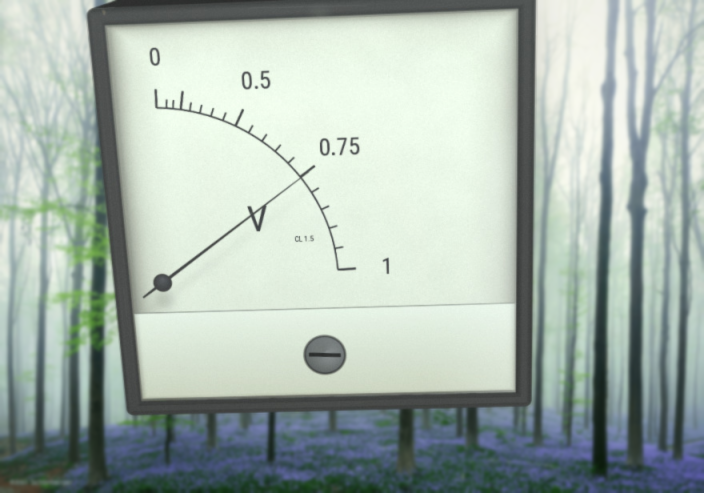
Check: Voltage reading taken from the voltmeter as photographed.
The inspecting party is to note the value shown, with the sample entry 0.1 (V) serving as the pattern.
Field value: 0.75 (V)
